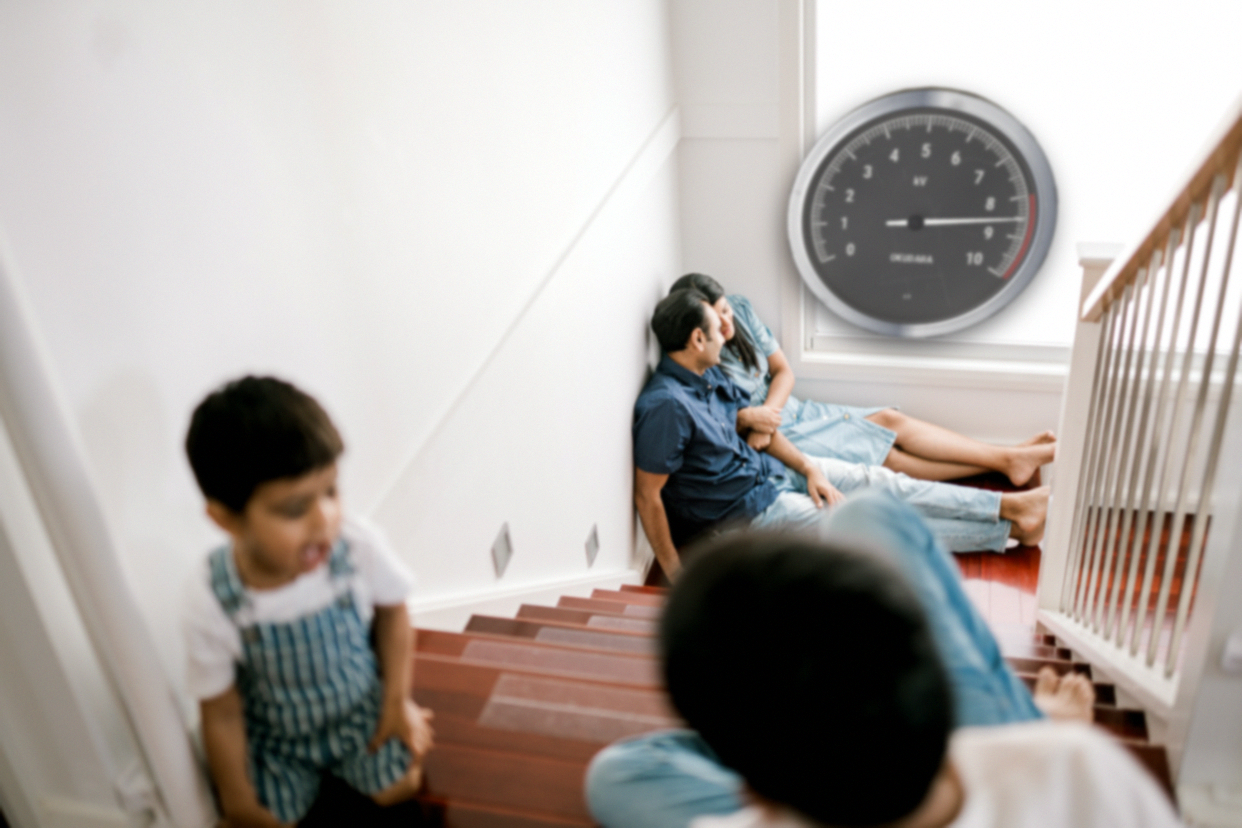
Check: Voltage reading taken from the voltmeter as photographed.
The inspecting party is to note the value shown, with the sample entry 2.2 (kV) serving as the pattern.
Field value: 8.5 (kV)
